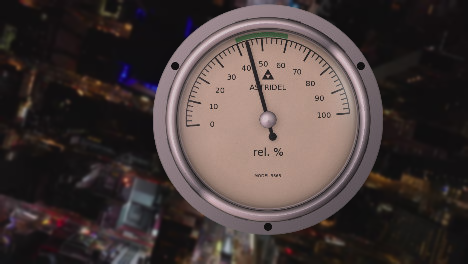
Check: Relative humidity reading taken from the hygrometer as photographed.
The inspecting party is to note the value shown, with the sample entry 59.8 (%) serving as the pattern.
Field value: 44 (%)
